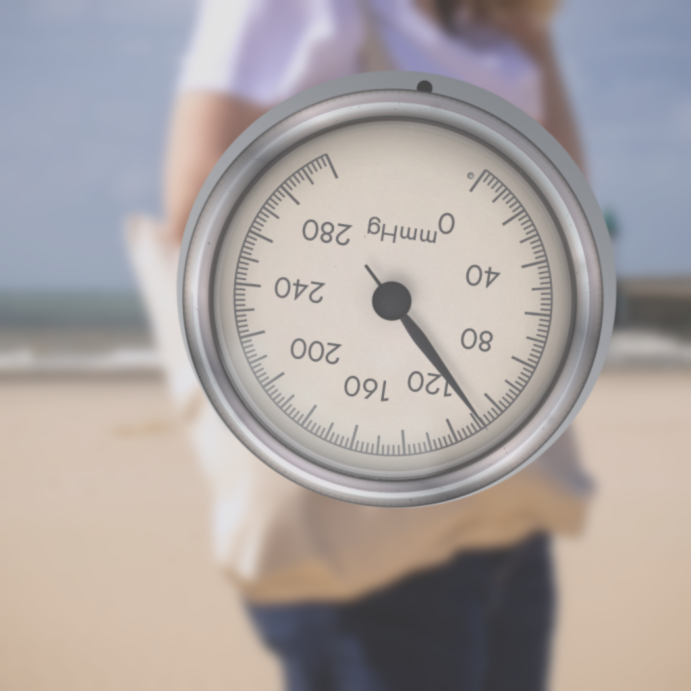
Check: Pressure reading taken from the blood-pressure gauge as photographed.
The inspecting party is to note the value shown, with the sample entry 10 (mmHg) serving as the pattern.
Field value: 108 (mmHg)
